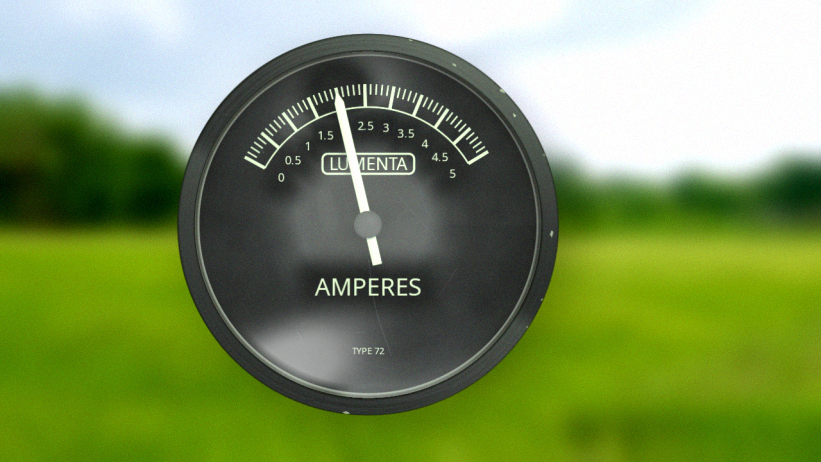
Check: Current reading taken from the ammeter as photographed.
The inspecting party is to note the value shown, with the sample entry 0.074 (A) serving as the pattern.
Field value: 2 (A)
